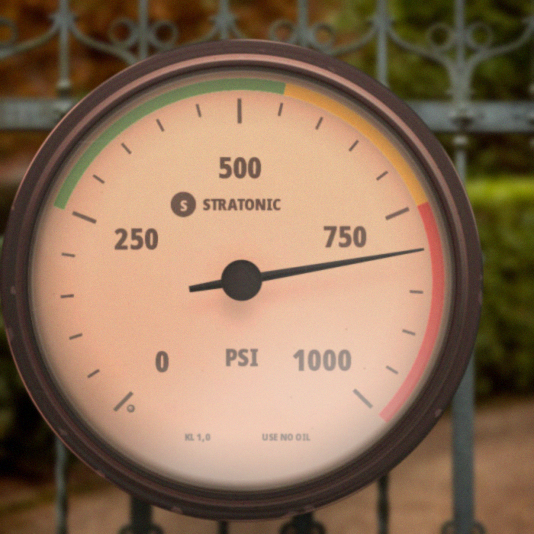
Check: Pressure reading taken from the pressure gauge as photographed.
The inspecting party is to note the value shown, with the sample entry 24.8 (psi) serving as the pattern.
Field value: 800 (psi)
